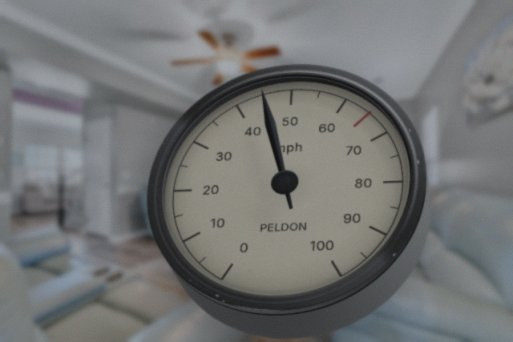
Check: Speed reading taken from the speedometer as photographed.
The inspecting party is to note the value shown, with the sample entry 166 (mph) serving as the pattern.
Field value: 45 (mph)
